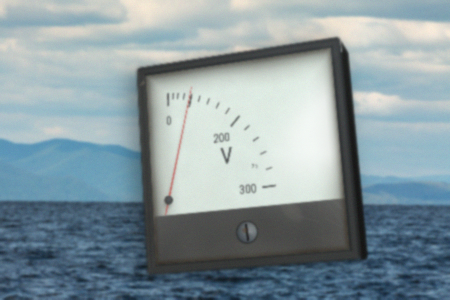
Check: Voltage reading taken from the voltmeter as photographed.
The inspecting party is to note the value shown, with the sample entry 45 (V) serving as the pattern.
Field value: 100 (V)
